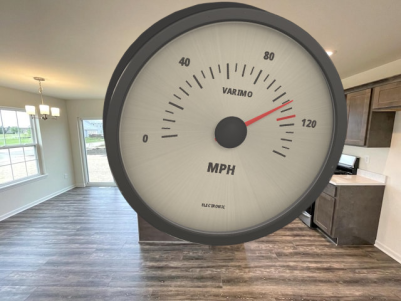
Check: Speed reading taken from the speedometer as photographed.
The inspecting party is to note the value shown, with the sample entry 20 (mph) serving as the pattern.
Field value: 105 (mph)
